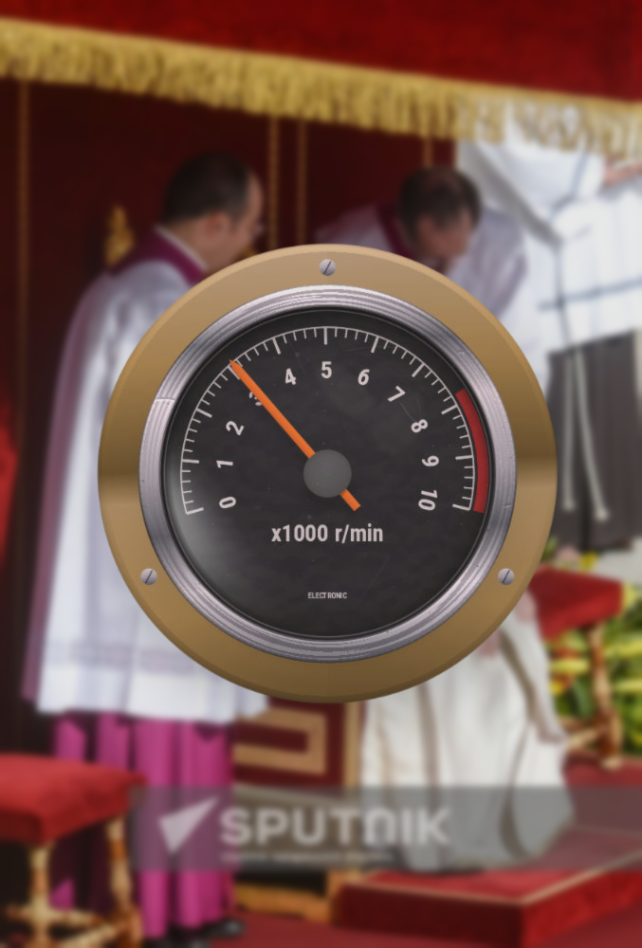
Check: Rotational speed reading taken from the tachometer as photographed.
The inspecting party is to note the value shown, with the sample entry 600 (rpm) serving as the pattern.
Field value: 3100 (rpm)
